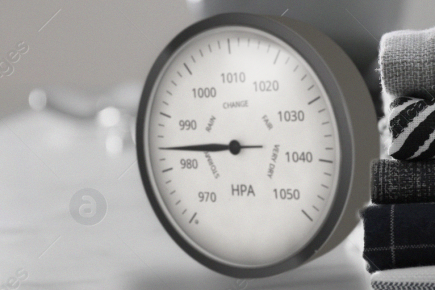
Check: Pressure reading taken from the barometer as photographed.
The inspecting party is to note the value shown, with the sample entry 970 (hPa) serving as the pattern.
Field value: 984 (hPa)
